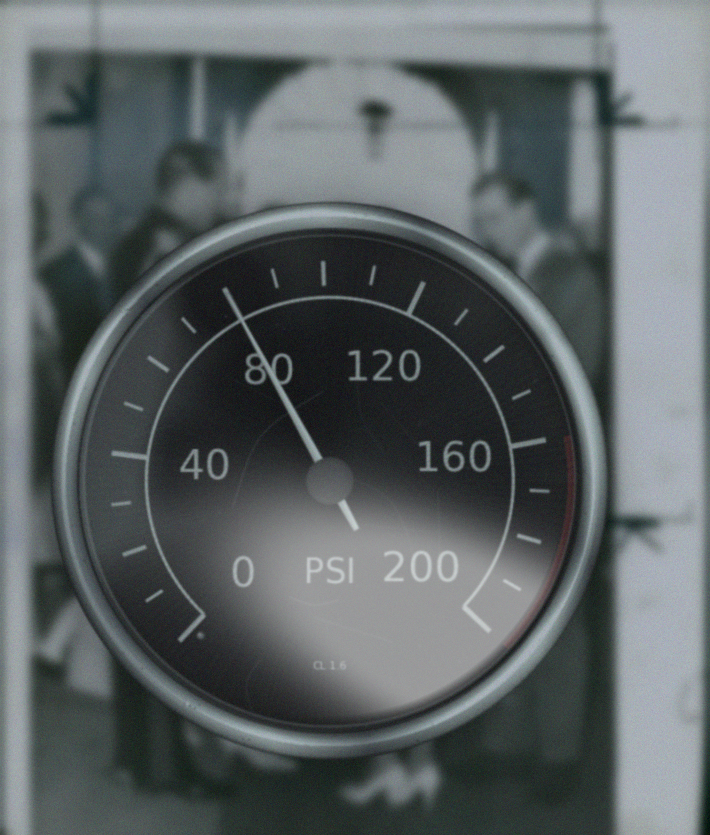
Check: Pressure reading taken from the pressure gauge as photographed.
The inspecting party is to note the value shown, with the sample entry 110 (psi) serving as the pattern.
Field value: 80 (psi)
